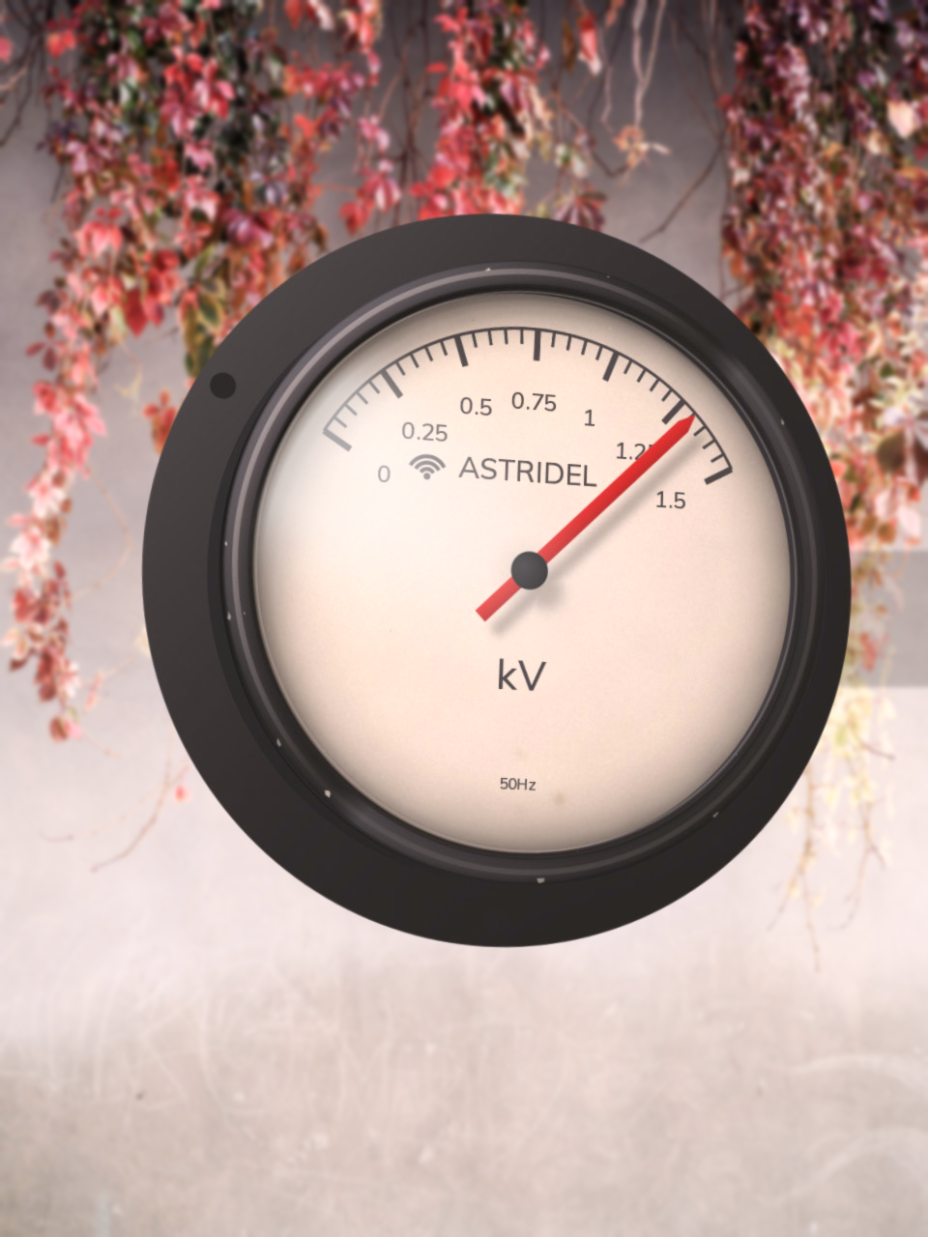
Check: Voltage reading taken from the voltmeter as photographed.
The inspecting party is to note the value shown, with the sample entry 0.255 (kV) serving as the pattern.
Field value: 1.3 (kV)
